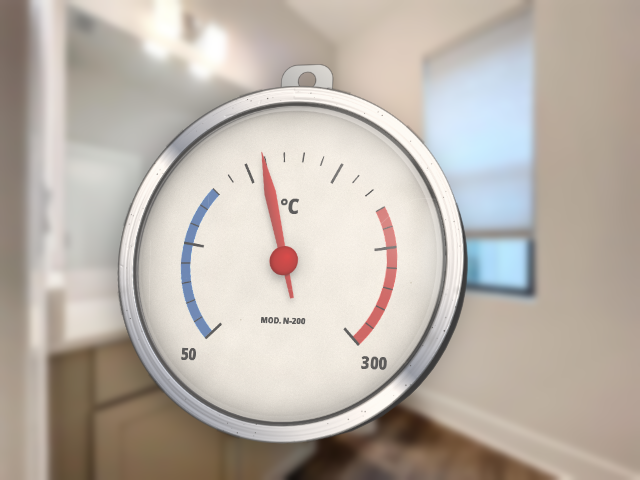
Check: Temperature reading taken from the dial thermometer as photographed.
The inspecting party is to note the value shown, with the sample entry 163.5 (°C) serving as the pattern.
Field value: 160 (°C)
